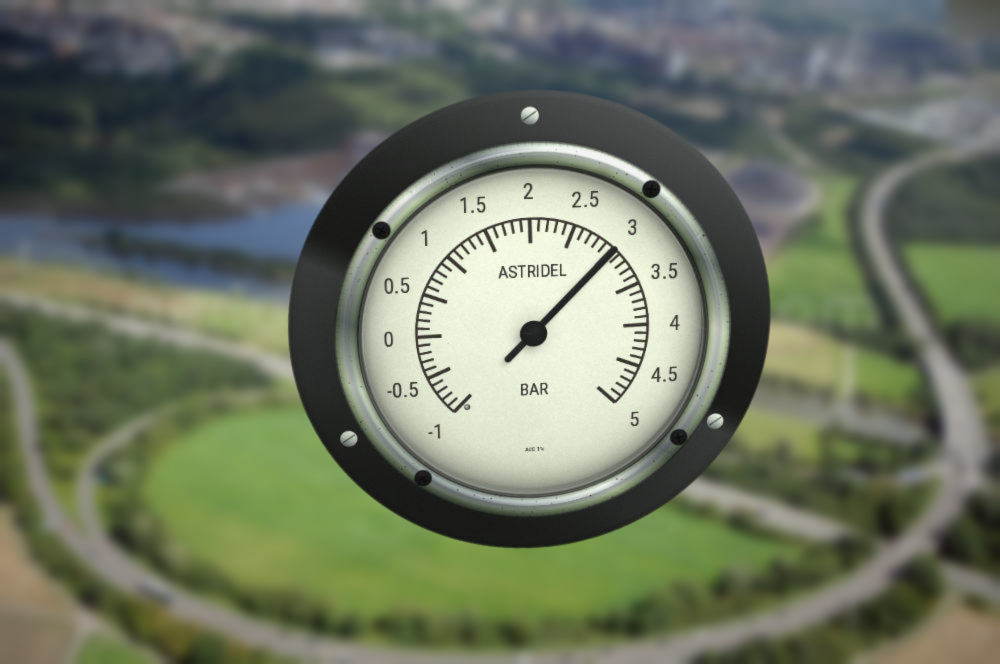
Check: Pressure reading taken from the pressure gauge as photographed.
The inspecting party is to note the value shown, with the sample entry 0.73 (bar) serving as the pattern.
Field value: 3 (bar)
